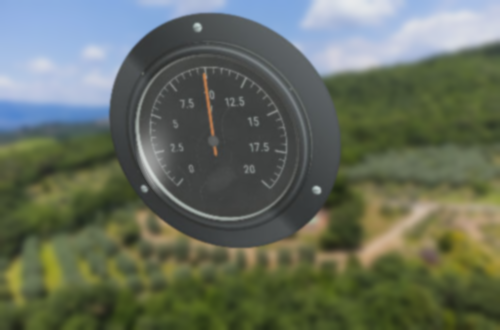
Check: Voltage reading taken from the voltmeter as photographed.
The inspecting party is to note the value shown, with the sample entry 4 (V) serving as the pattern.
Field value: 10 (V)
